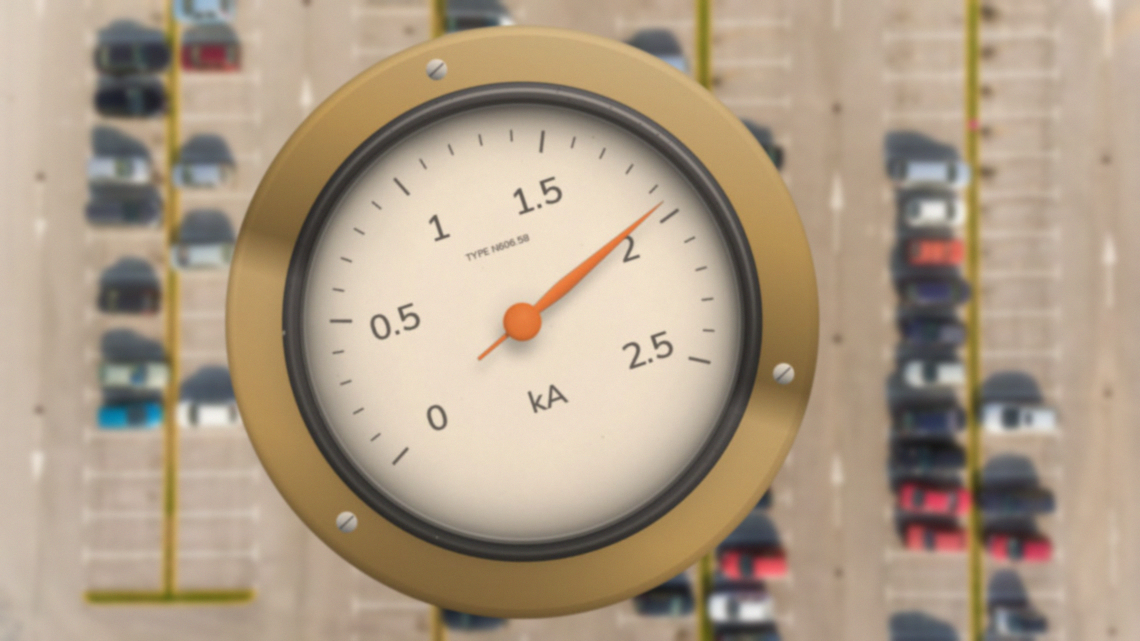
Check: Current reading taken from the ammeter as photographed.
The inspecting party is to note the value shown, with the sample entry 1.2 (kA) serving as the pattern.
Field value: 1.95 (kA)
